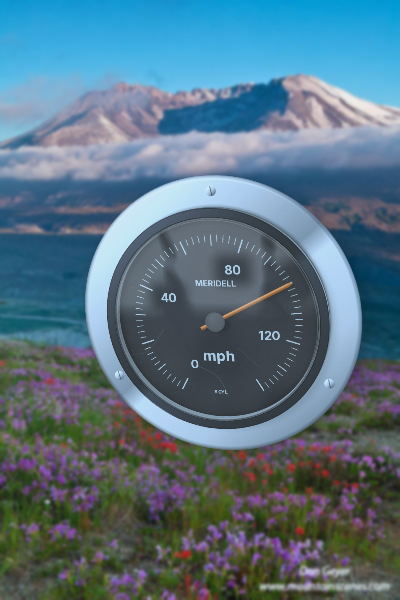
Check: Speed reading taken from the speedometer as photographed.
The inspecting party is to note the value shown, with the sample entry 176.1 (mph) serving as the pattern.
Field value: 100 (mph)
